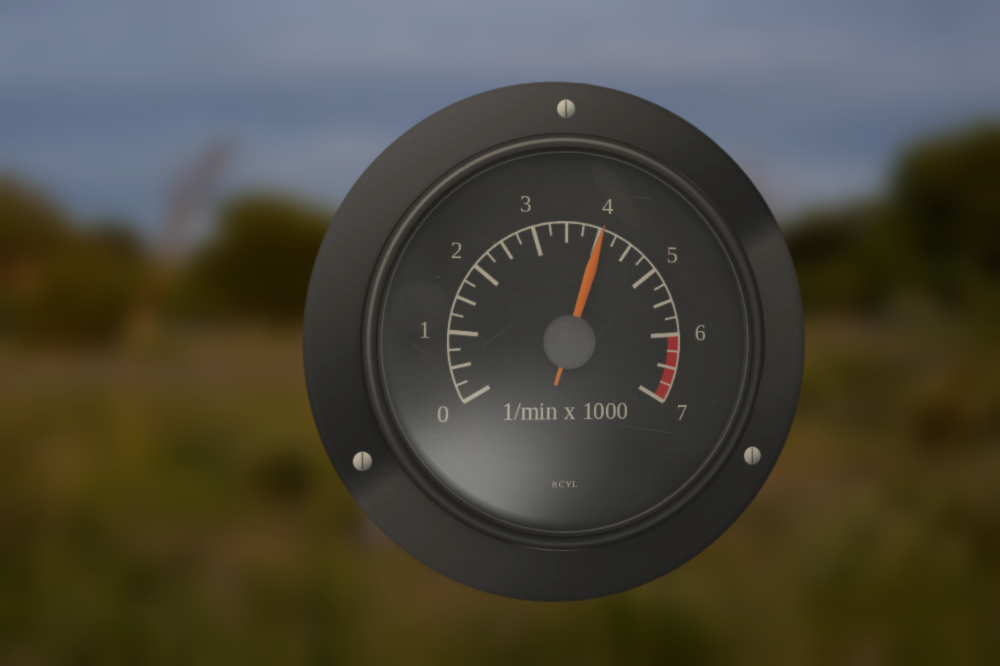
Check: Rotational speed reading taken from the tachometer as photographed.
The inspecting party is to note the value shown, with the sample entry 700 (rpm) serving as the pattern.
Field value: 4000 (rpm)
